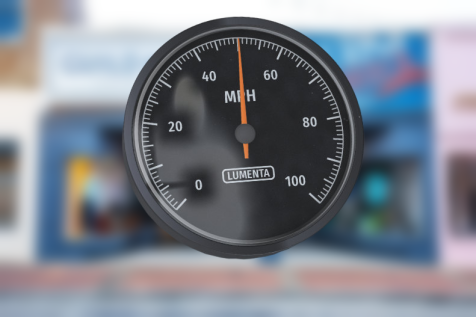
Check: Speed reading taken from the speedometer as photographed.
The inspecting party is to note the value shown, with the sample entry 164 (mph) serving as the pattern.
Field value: 50 (mph)
